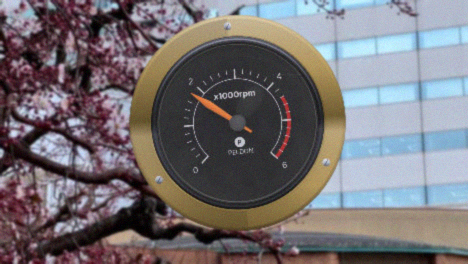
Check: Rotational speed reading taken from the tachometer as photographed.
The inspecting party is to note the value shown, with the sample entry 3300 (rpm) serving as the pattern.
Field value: 1800 (rpm)
